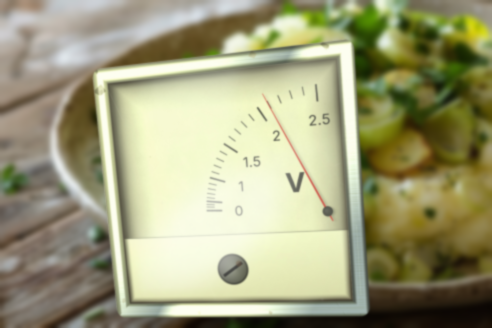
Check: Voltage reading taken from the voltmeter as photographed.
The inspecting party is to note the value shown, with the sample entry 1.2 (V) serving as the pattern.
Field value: 2.1 (V)
